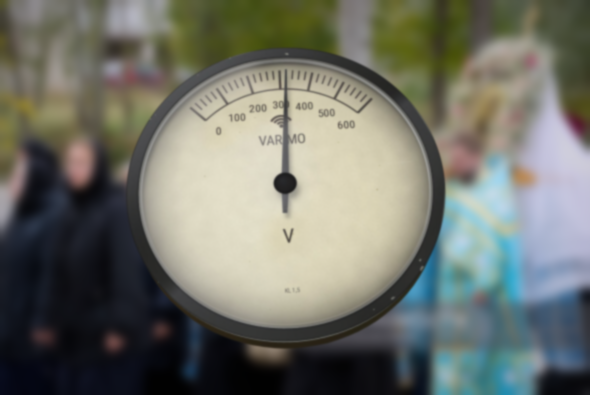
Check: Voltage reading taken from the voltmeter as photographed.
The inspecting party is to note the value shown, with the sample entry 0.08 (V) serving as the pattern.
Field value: 320 (V)
